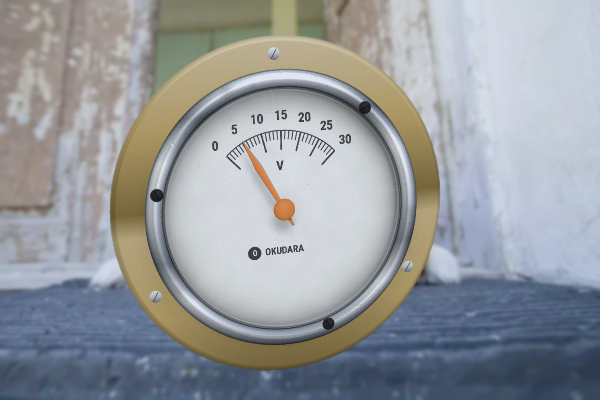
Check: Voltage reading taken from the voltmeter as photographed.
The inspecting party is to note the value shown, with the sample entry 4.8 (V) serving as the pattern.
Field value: 5 (V)
